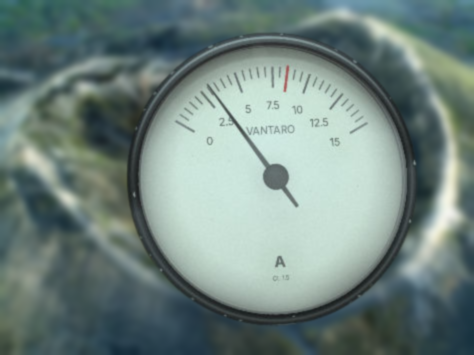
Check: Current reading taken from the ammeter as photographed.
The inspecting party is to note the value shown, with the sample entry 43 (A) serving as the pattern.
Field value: 3 (A)
